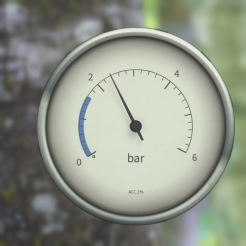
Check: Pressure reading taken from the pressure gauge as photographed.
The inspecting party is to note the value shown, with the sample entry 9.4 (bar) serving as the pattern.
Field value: 2.4 (bar)
